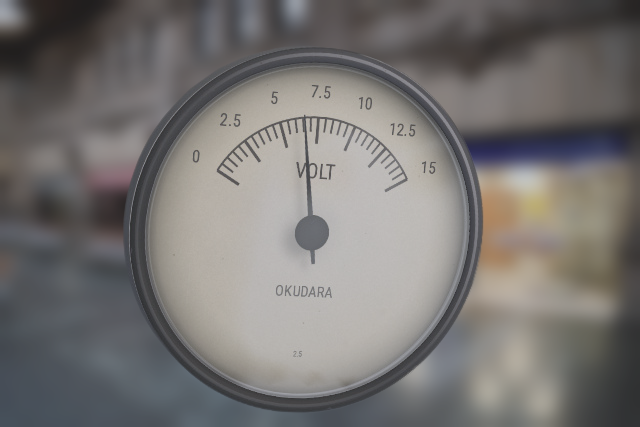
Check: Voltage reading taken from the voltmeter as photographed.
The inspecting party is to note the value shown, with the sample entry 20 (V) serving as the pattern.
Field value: 6.5 (V)
